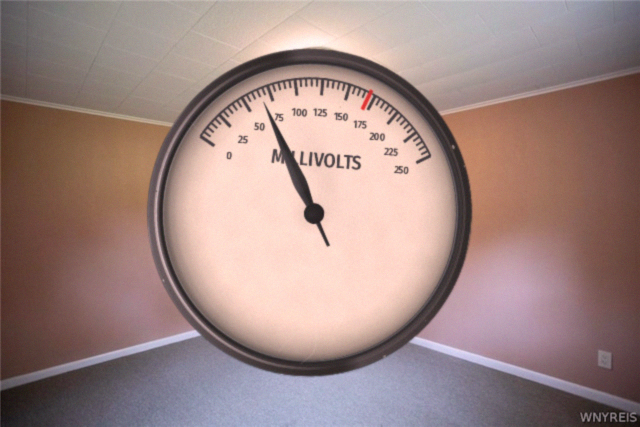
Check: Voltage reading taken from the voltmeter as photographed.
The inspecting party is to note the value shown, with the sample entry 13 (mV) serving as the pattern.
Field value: 65 (mV)
